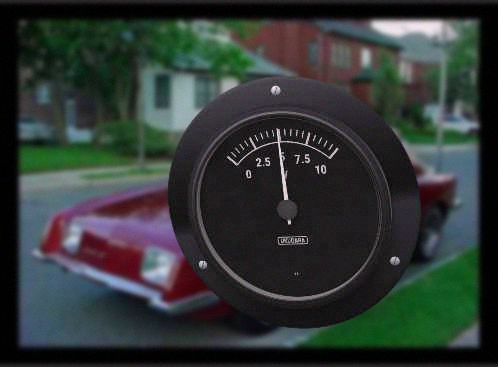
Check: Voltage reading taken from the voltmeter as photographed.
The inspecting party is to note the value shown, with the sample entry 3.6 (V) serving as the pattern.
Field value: 5 (V)
